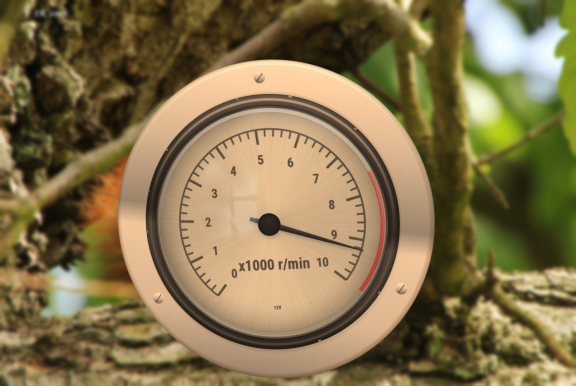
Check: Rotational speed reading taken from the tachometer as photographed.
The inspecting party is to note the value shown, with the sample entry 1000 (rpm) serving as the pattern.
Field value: 9200 (rpm)
